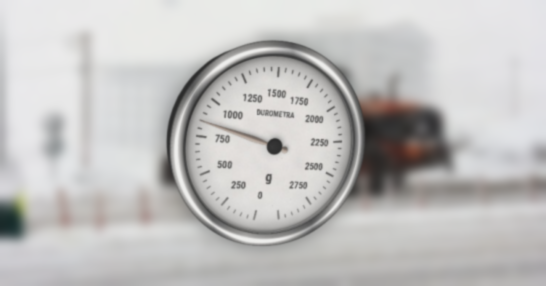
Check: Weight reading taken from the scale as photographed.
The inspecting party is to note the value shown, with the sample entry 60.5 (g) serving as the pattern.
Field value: 850 (g)
